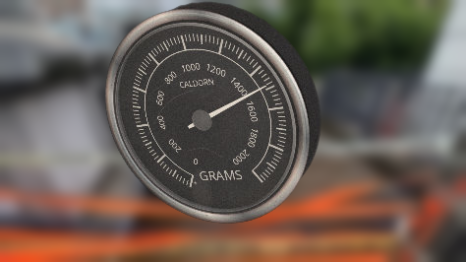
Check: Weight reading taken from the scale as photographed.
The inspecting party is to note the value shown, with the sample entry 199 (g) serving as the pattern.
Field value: 1480 (g)
